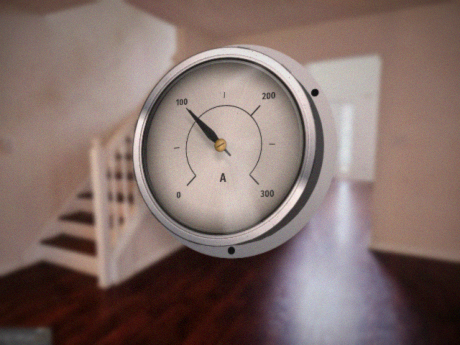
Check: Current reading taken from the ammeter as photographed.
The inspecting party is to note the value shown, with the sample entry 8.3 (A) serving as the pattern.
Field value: 100 (A)
